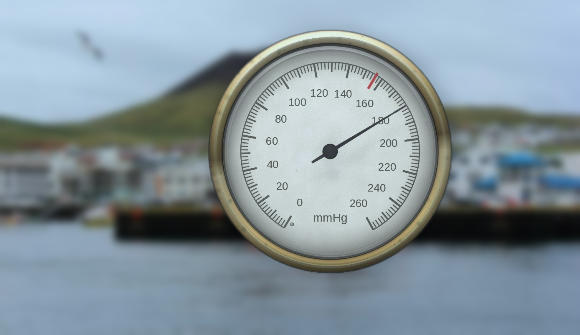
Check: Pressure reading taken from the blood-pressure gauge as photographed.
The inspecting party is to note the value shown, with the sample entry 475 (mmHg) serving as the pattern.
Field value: 180 (mmHg)
